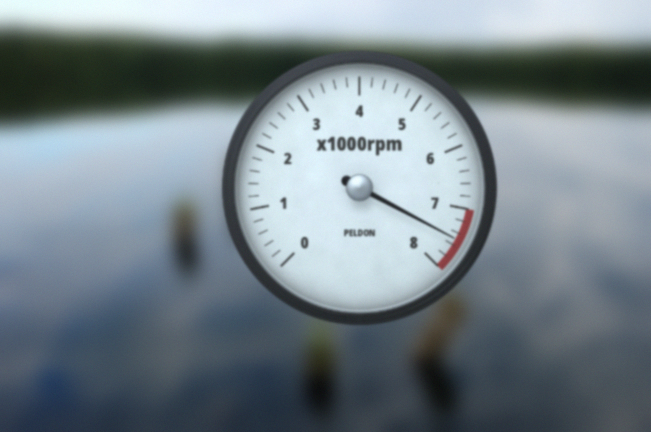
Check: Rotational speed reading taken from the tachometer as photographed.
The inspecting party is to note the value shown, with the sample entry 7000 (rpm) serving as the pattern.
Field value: 7500 (rpm)
